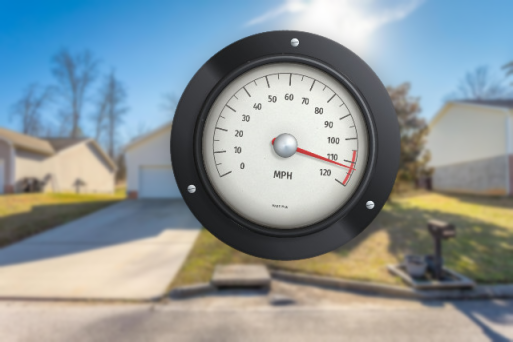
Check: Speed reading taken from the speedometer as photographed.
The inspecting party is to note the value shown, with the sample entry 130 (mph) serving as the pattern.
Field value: 112.5 (mph)
